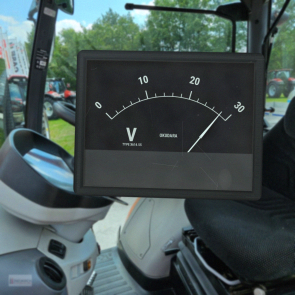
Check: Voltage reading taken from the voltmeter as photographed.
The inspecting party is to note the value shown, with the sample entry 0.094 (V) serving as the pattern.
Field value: 28 (V)
